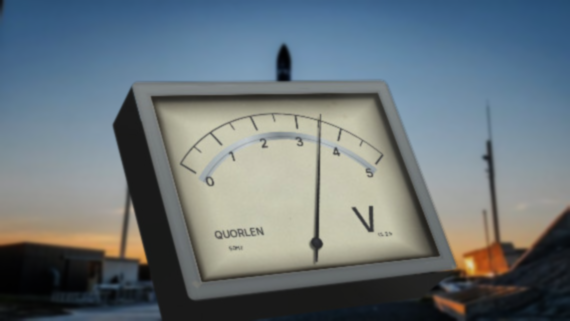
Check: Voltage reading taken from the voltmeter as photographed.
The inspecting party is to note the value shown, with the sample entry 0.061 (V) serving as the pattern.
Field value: 3.5 (V)
